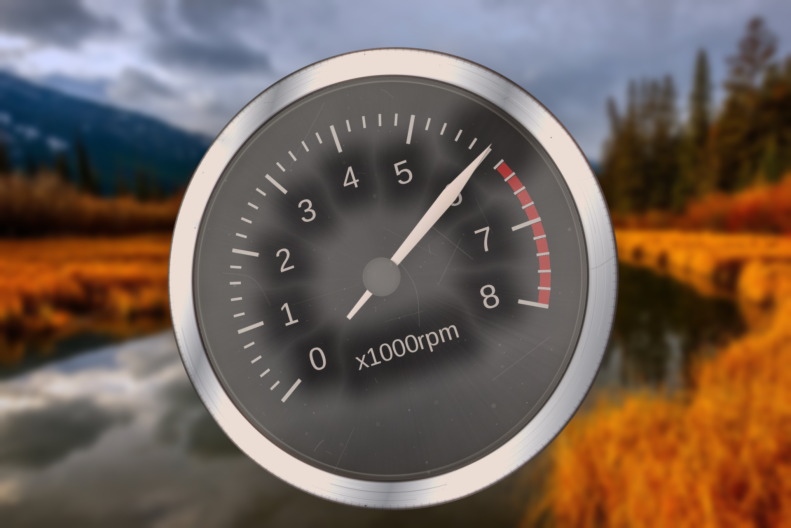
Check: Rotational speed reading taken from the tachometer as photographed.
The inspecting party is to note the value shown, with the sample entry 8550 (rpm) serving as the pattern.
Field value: 6000 (rpm)
